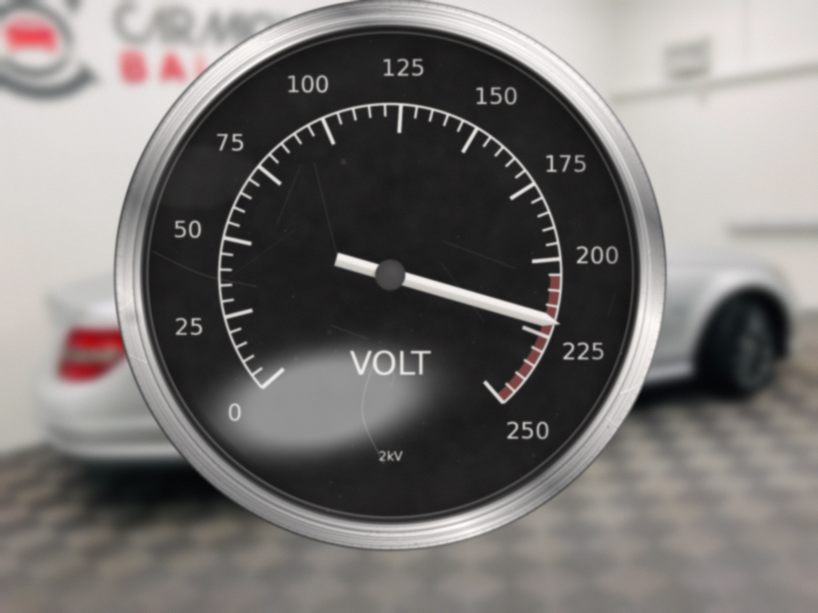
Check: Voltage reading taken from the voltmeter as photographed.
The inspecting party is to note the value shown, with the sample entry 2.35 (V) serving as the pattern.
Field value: 220 (V)
